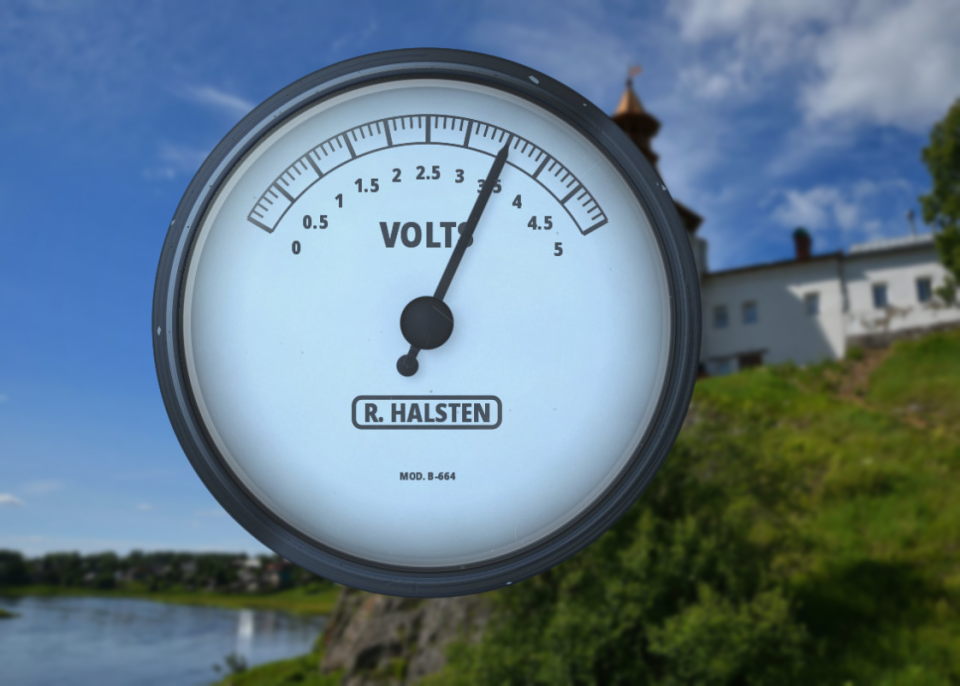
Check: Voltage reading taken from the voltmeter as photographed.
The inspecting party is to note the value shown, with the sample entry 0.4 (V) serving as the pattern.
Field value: 3.5 (V)
